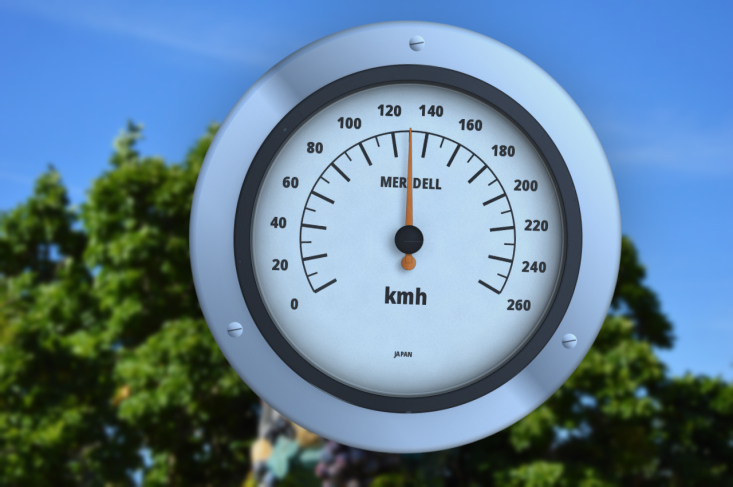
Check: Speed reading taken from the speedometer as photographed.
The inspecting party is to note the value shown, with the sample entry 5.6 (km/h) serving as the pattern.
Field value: 130 (km/h)
